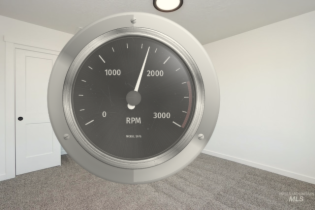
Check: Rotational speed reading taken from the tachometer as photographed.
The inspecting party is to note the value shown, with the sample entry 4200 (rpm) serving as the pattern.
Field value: 1700 (rpm)
